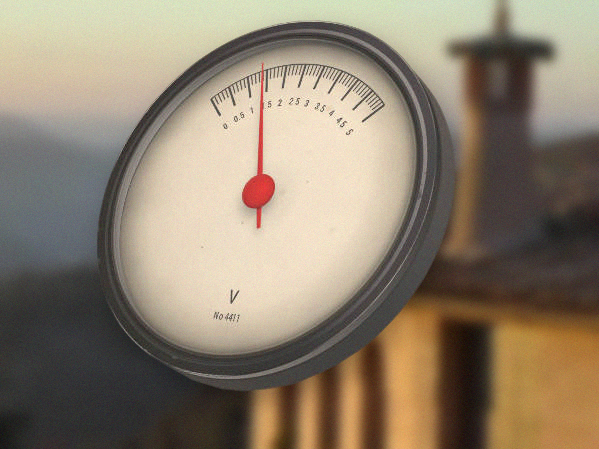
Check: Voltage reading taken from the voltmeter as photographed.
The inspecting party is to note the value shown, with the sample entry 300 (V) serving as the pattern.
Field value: 1.5 (V)
